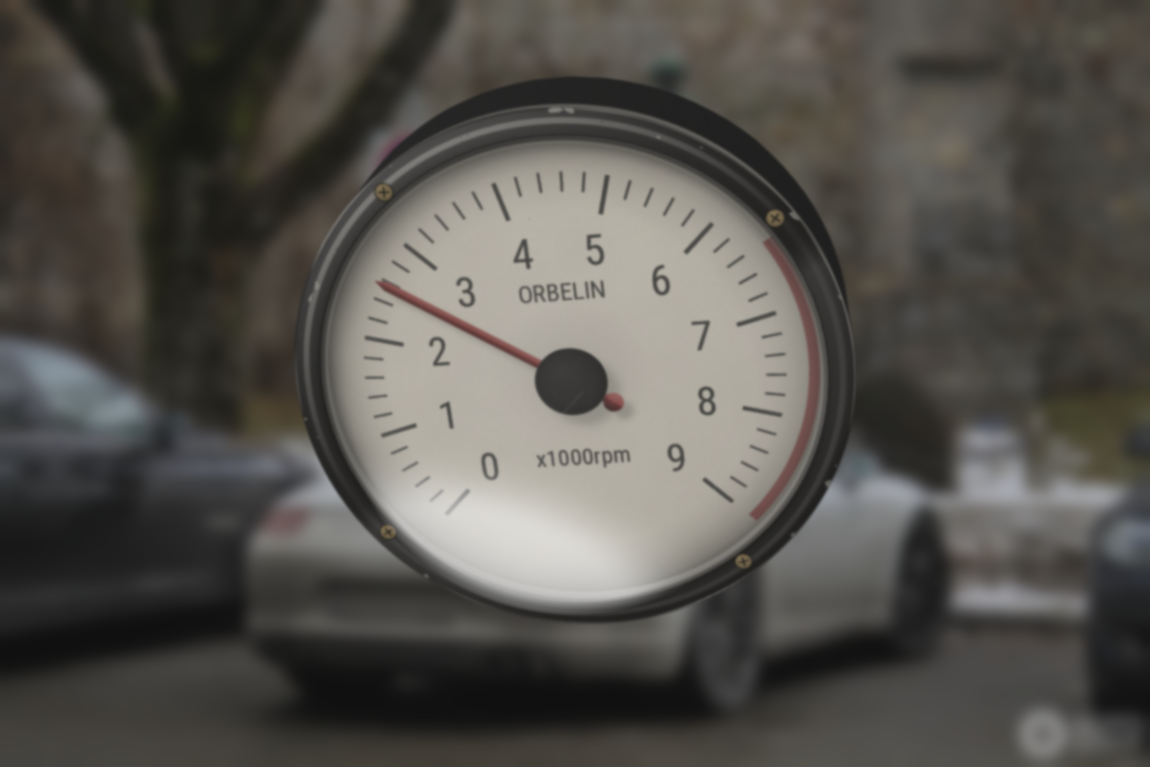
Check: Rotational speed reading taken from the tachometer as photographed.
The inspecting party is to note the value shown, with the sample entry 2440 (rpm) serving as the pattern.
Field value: 2600 (rpm)
